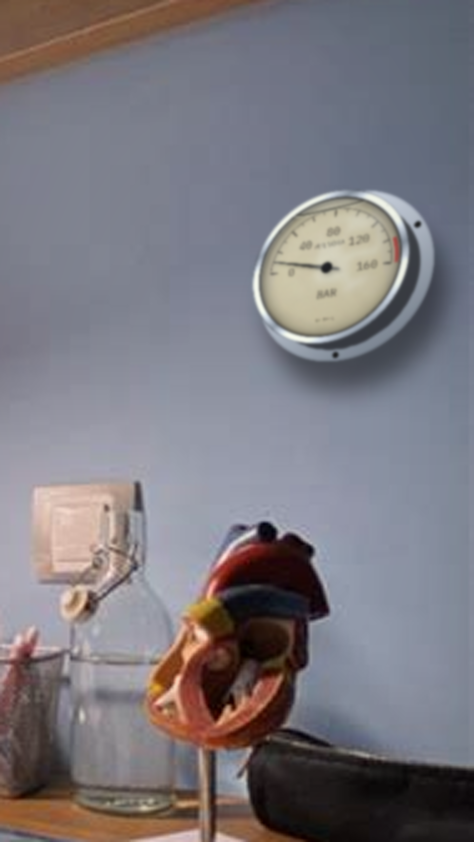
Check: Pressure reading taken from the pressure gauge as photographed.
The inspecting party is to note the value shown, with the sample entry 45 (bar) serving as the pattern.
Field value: 10 (bar)
